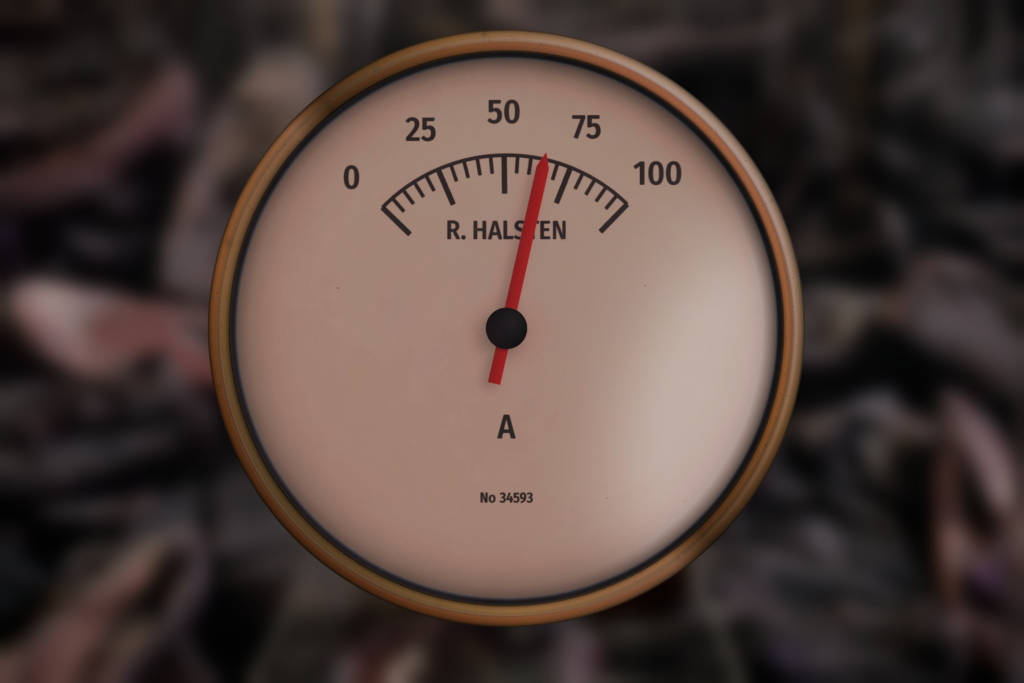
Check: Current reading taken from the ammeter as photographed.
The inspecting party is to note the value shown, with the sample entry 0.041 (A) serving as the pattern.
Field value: 65 (A)
